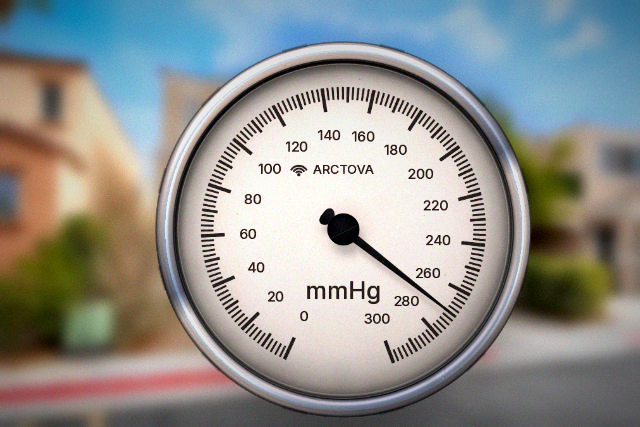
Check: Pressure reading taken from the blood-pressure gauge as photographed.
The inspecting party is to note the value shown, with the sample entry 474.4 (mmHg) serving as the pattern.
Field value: 270 (mmHg)
